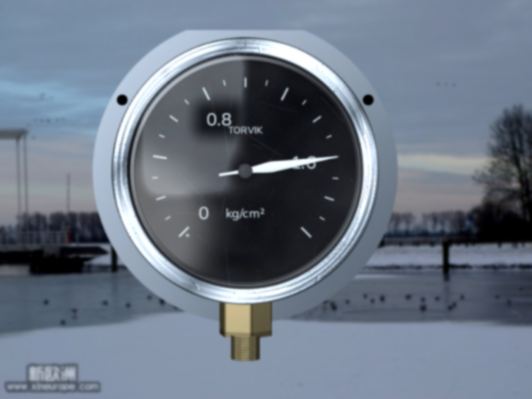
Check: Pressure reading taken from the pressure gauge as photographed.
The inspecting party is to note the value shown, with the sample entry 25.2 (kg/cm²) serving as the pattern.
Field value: 1.6 (kg/cm²)
